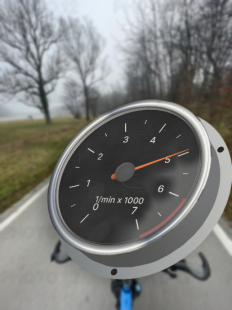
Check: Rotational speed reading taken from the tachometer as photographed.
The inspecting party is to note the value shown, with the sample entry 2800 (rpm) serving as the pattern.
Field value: 5000 (rpm)
